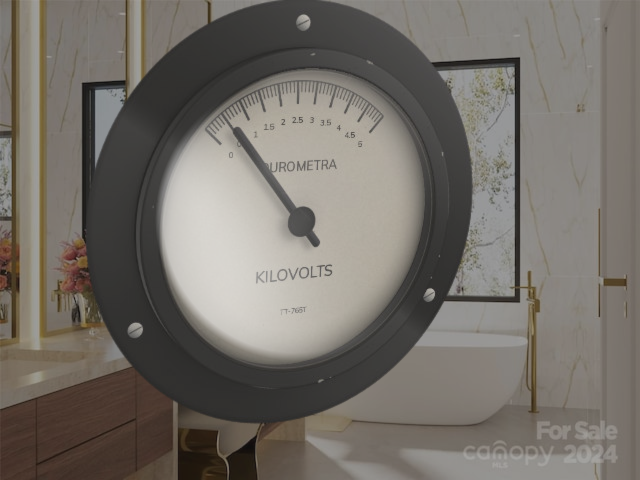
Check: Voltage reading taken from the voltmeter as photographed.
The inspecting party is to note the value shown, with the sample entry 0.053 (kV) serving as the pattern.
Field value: 0.5 (kV)
